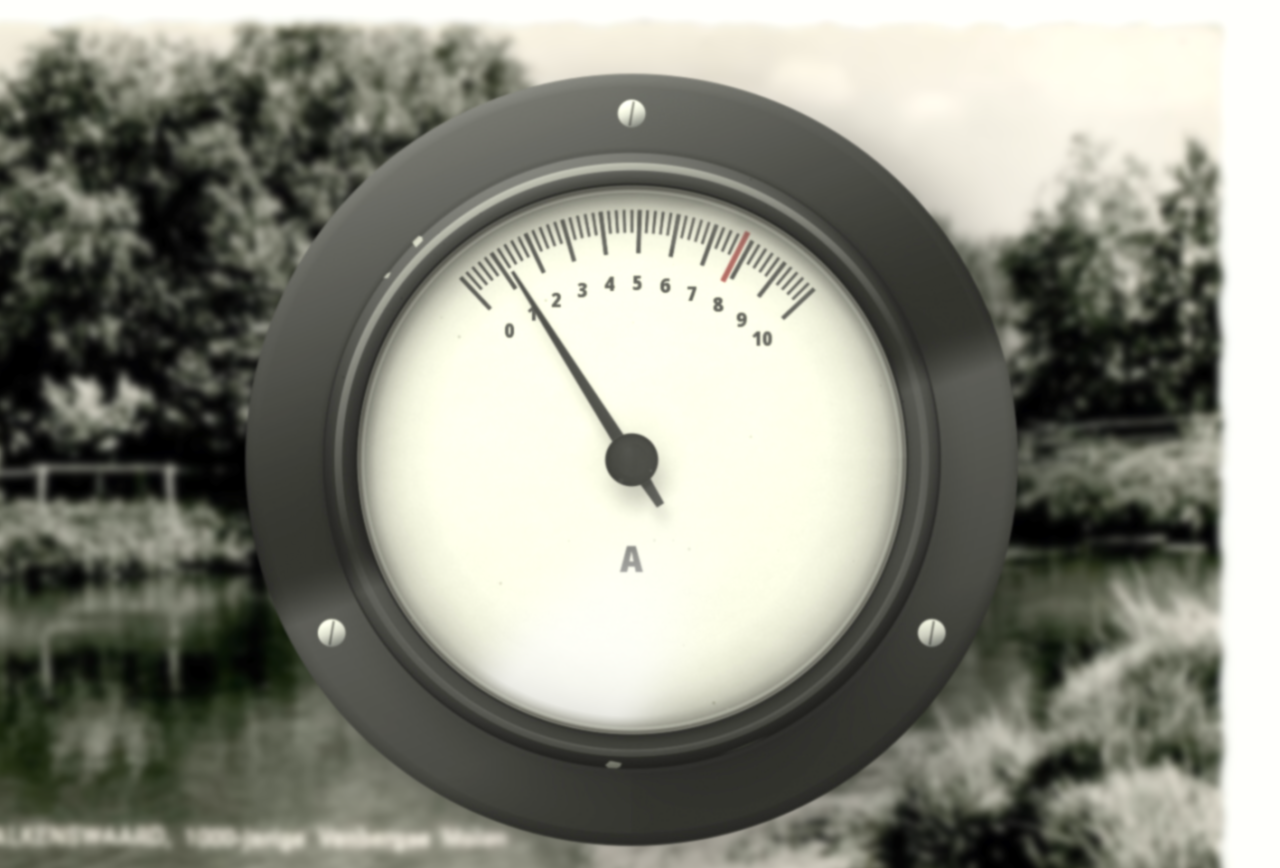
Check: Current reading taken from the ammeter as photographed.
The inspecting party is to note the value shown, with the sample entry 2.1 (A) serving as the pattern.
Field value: 1.2 (A)
